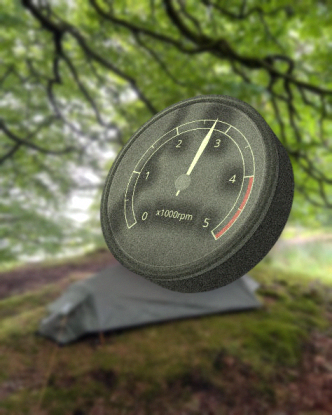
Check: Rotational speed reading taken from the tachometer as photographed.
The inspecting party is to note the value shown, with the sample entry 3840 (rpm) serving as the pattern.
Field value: 2750 (rpm)
